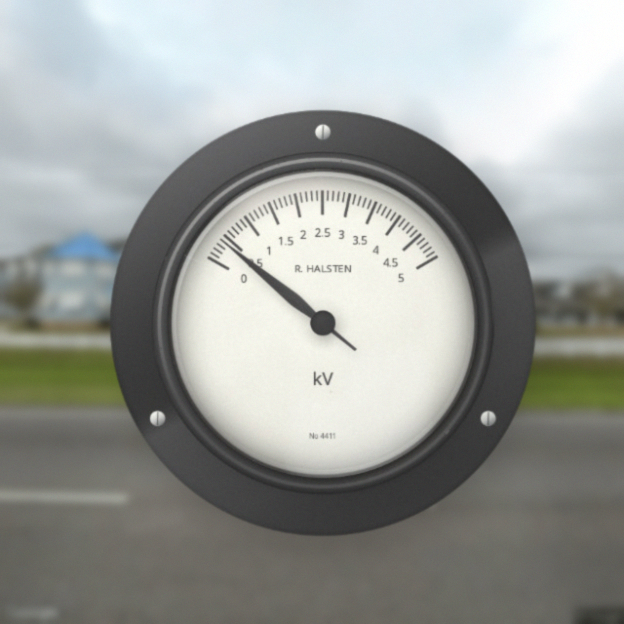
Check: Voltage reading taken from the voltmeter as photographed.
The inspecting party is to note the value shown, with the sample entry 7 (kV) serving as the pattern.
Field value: 0.4 (kV)
